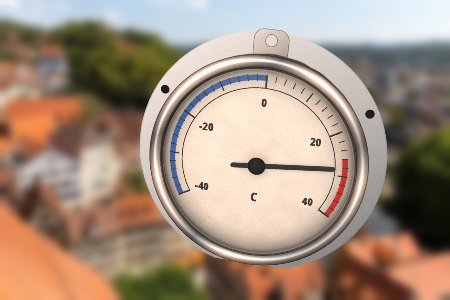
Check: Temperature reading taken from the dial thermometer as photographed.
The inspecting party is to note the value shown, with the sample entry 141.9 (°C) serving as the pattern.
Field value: 28 (°C)
